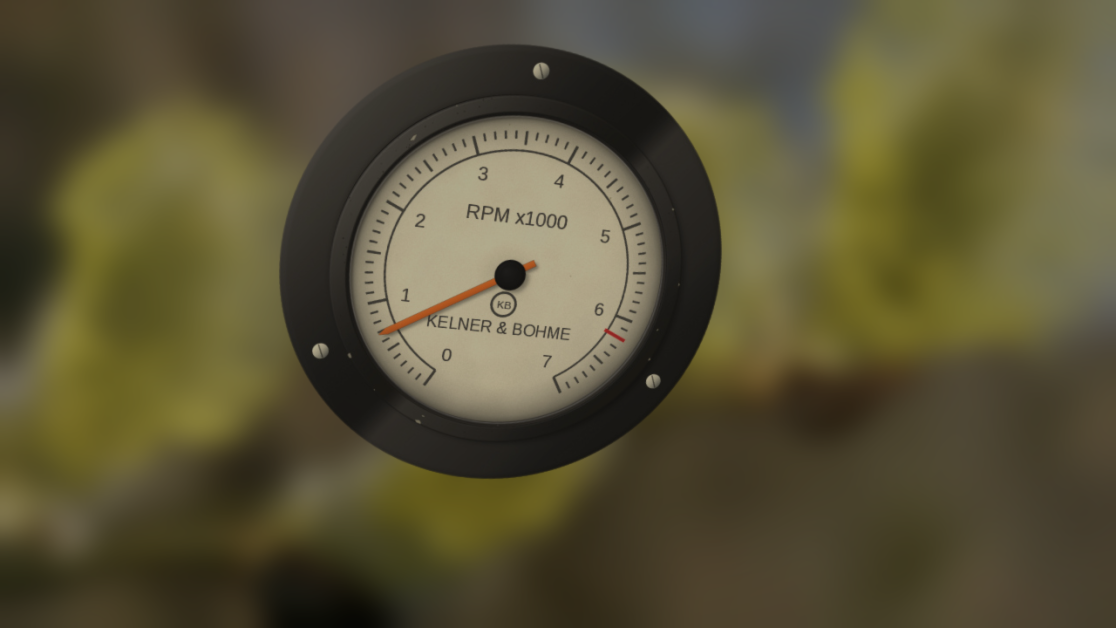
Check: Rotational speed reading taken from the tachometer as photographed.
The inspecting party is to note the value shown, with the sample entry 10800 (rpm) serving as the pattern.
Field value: 700 (rpm)
